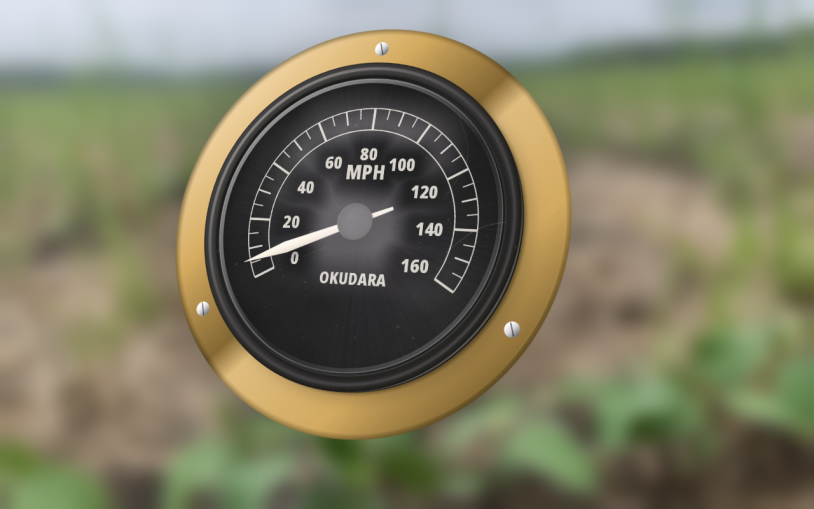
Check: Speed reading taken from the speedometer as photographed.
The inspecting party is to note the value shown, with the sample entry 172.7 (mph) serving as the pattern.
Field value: 5 (mph)
